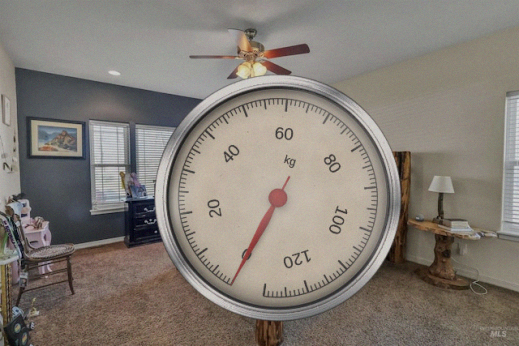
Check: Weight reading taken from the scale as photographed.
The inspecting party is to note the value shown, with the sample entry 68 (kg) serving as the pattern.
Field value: 0 (kg)
